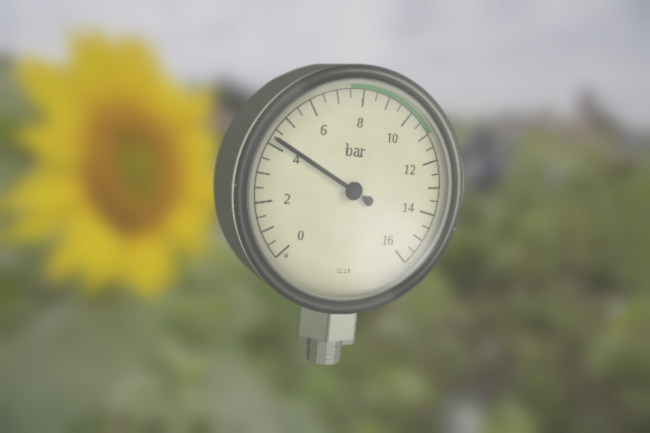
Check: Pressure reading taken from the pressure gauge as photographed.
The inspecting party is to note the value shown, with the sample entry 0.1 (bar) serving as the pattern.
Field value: 4.25 (bar)
